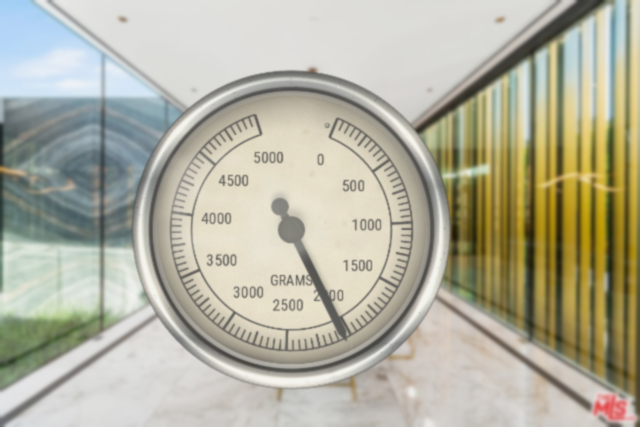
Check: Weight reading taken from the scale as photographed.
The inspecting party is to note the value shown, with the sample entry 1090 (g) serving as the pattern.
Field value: 2050 (g)
